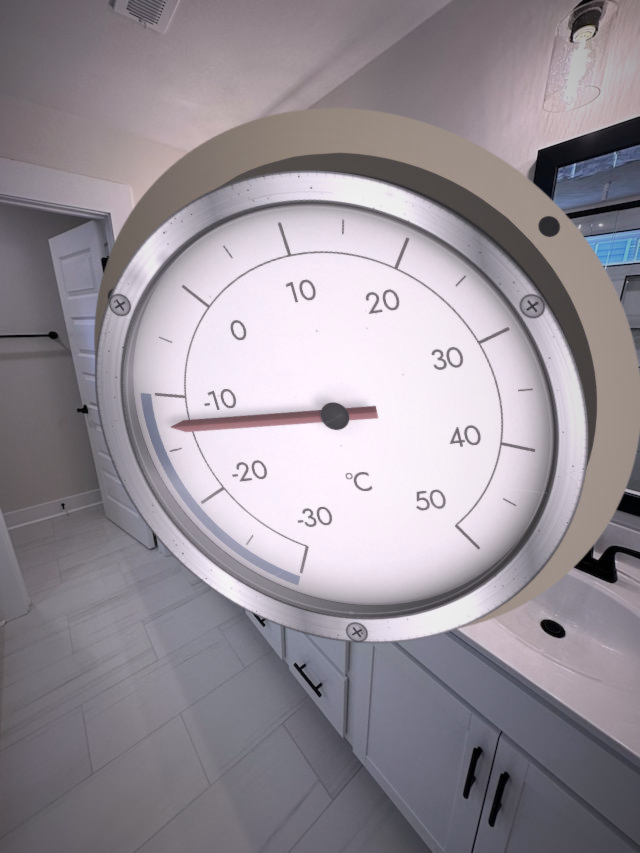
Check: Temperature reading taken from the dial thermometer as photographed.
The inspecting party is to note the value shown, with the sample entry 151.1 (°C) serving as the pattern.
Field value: -12.5 (°C)
